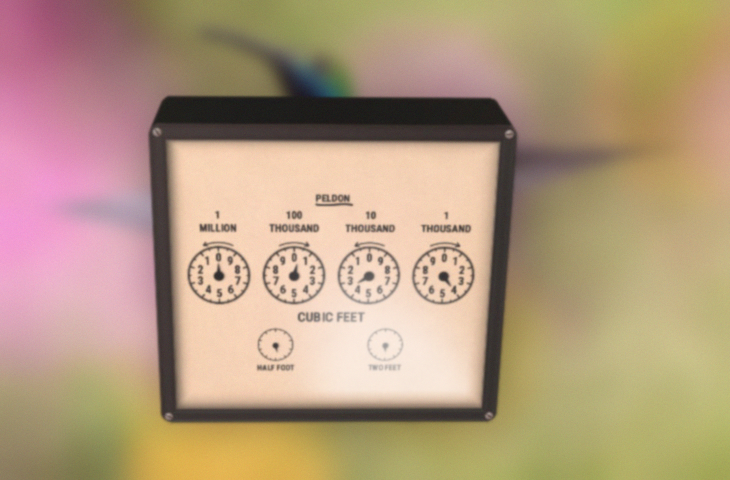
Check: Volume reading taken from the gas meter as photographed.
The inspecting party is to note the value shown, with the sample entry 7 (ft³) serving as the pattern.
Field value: 3400 (ft³)
